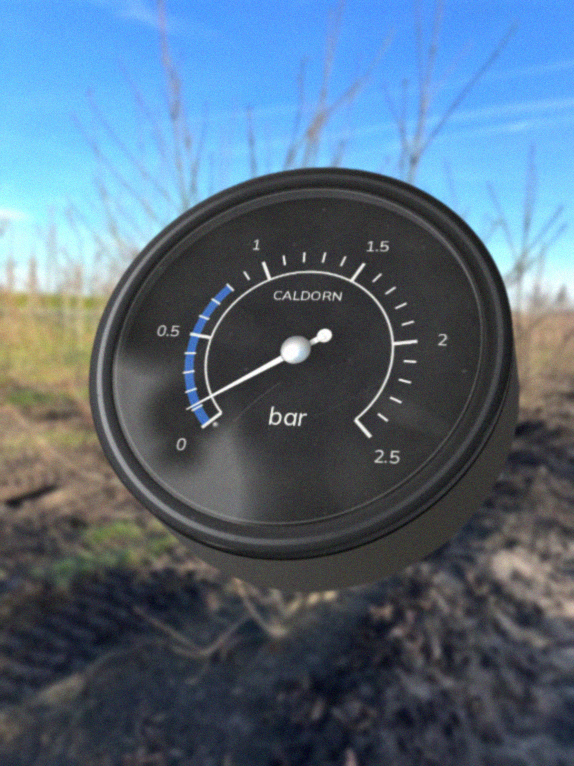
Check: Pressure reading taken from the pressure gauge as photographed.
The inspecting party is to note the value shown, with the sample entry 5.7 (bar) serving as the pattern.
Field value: 0.1 (bar)
